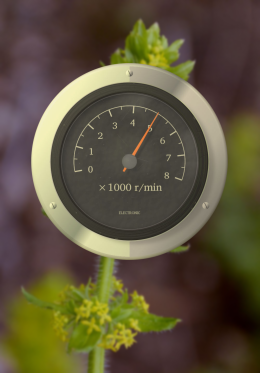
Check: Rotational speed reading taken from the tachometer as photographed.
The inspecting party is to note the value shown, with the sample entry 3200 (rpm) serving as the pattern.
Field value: 5000 (rpm)
